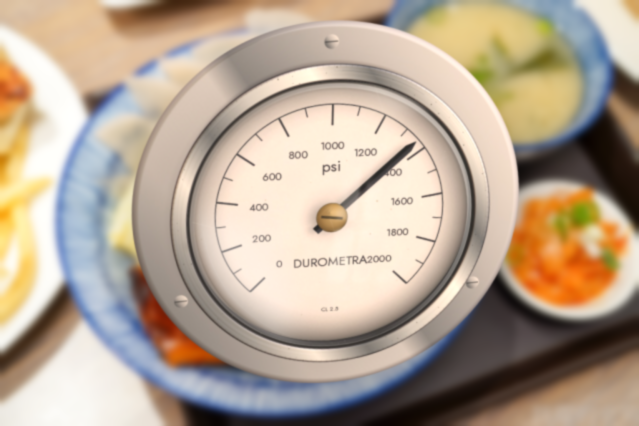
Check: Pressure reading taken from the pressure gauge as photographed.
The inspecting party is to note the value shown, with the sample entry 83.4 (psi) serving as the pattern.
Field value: 1350 (psi)
